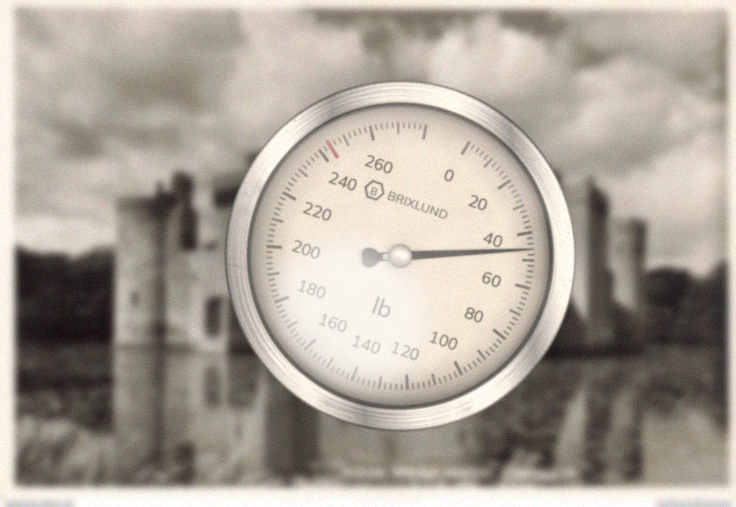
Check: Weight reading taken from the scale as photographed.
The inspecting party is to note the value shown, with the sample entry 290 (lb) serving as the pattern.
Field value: 46 (lb)
